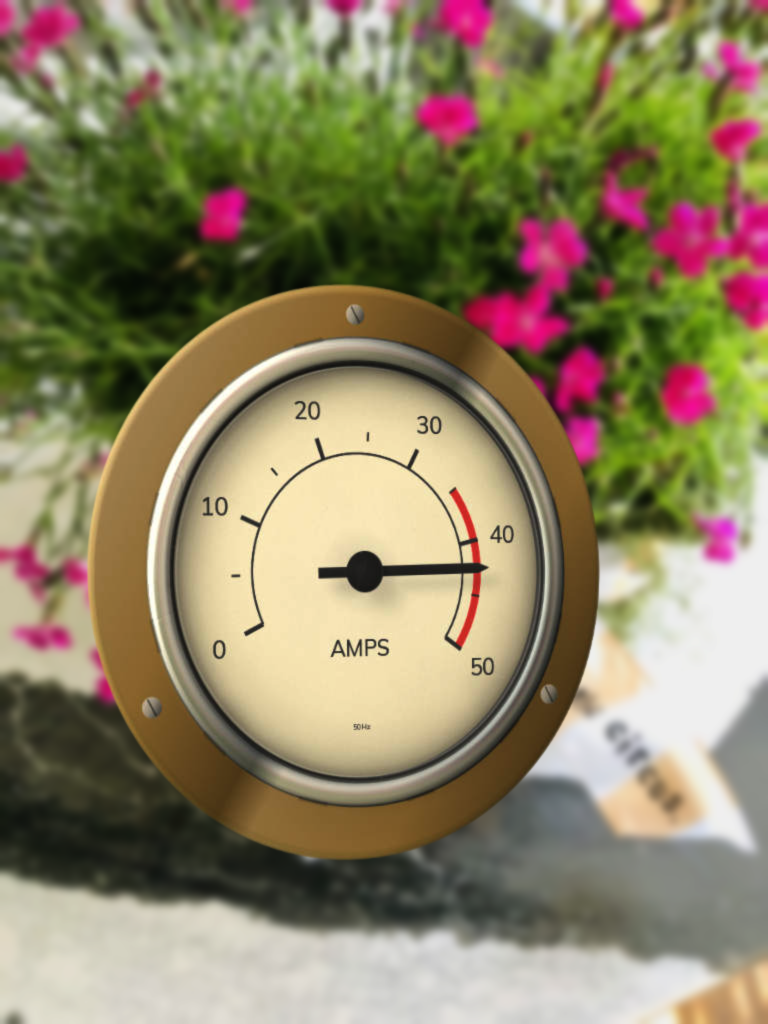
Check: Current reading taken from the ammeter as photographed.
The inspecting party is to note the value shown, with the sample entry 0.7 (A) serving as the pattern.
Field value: 42.5 (A)
